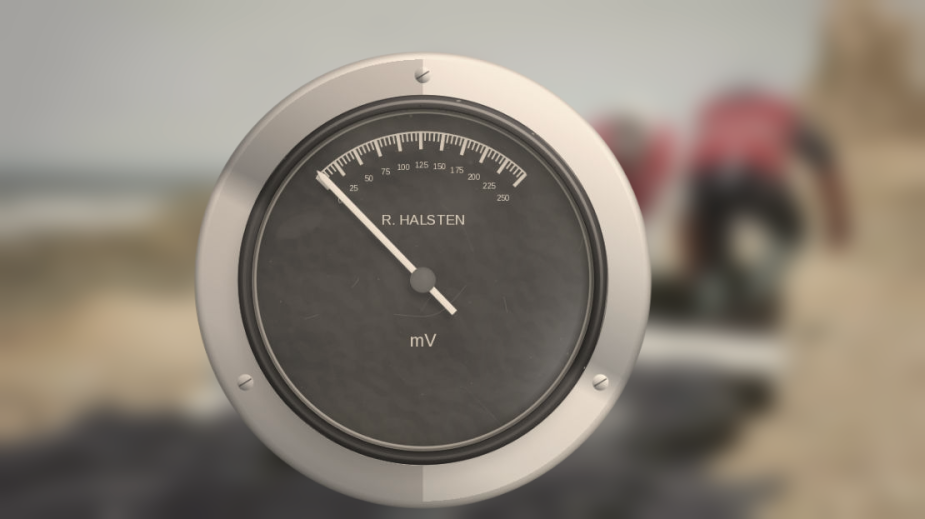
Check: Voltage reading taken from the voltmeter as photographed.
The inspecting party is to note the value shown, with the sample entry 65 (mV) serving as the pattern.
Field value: 5 (mV)
